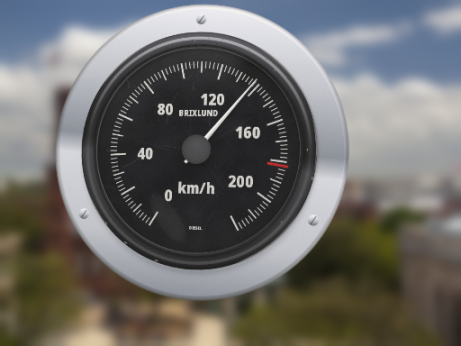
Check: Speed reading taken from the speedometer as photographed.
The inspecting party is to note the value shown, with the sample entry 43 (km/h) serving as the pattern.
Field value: 138 (km/h)
